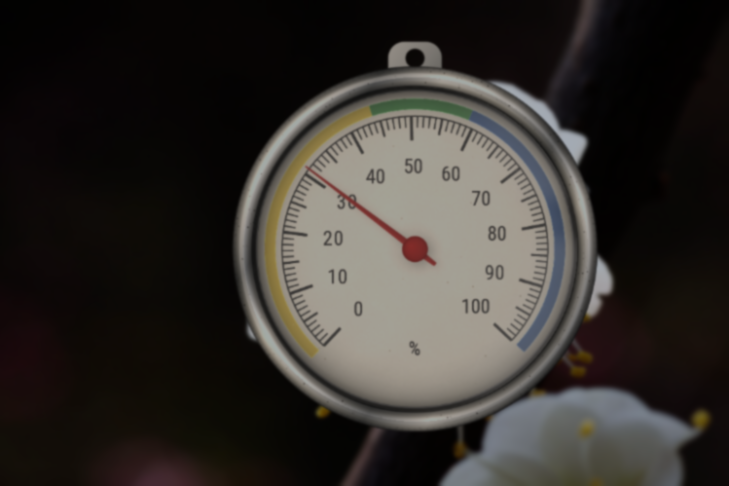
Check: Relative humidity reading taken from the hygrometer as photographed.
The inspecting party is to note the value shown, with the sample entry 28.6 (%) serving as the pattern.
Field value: 31 (%)
